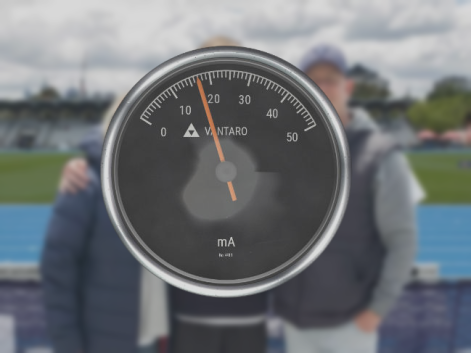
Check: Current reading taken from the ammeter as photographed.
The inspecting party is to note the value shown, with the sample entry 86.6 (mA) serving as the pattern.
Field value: 17 (mA)
